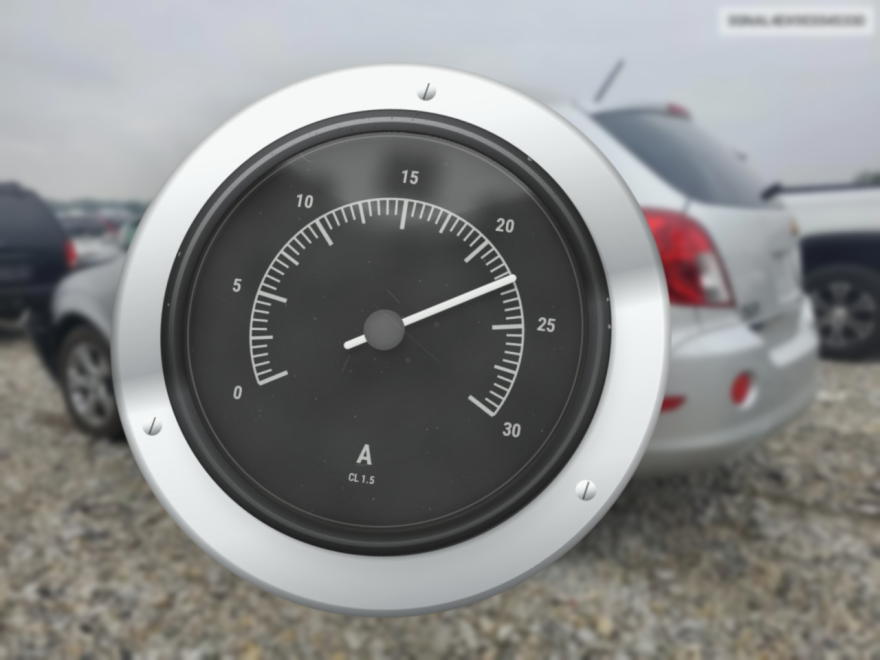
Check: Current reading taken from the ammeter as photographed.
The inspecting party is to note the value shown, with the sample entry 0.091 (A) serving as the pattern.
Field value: 22.5 (A)
